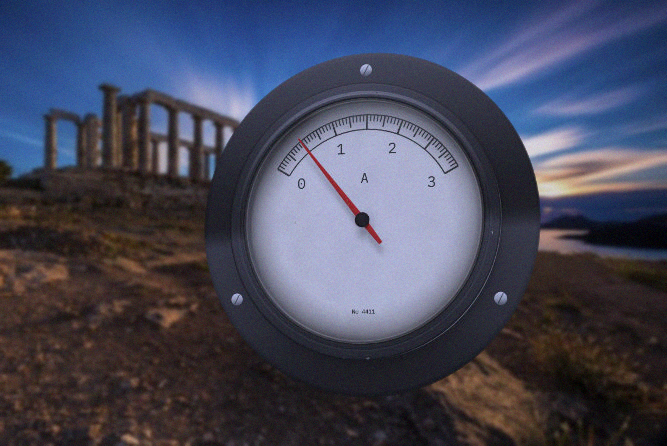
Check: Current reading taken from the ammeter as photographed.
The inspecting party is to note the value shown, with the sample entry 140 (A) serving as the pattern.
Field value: 0.5 (A)
